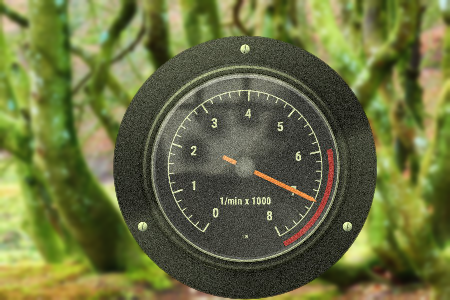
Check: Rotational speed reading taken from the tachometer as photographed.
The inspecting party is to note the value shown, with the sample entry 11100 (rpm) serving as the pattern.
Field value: 7000 (rpm)
